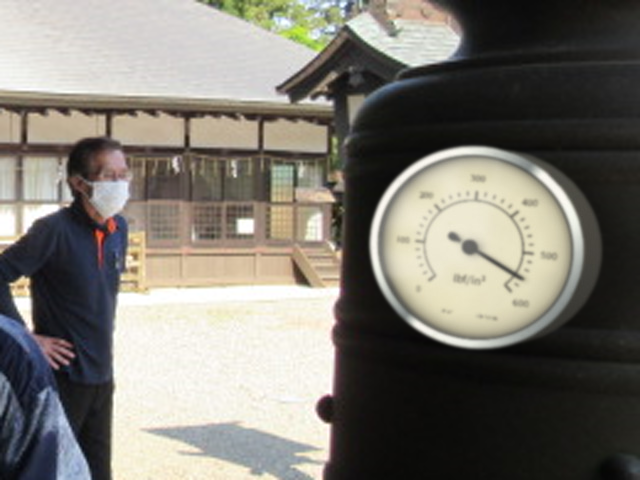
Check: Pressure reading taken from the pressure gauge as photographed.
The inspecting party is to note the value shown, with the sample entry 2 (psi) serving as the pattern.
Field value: 560 (psi)
